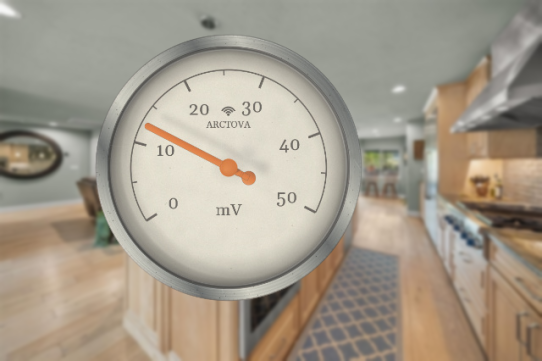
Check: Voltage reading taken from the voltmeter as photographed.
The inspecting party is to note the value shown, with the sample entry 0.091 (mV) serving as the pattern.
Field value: 12.5 (mV)
